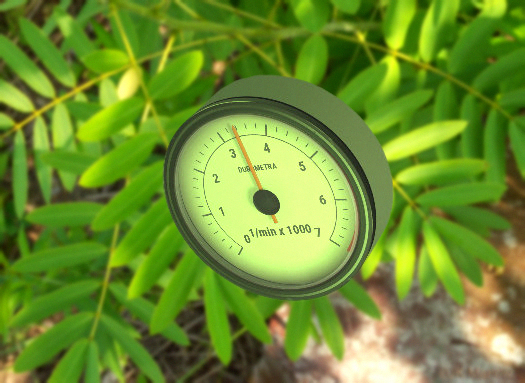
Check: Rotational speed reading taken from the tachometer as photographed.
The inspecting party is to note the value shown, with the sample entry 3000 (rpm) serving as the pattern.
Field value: 3400 (rpm)
